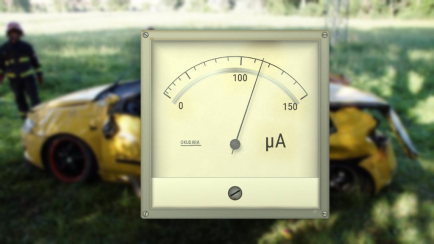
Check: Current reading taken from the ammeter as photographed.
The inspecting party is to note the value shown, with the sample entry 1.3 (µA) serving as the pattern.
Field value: 115 (µA)
